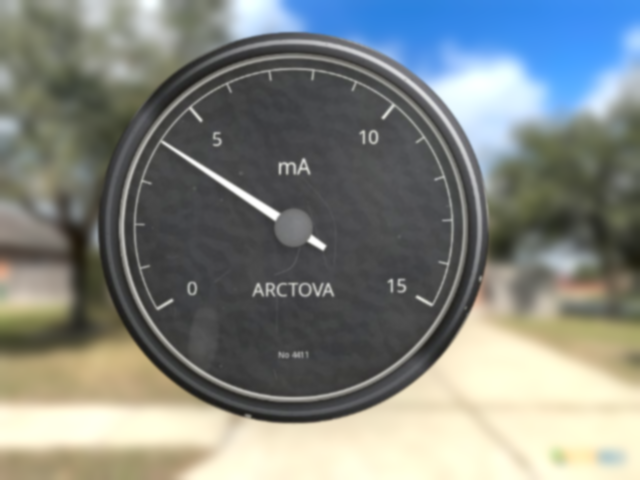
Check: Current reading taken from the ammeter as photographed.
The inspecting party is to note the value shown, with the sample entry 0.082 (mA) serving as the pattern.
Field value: 4 (mA)
